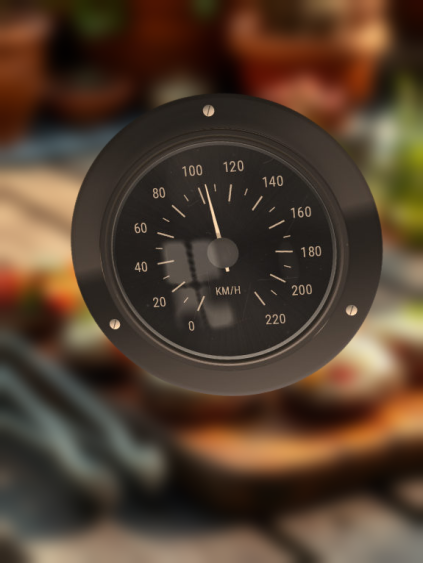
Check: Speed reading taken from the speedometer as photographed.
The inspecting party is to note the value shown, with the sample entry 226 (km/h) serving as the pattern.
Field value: 105 (km/h)
